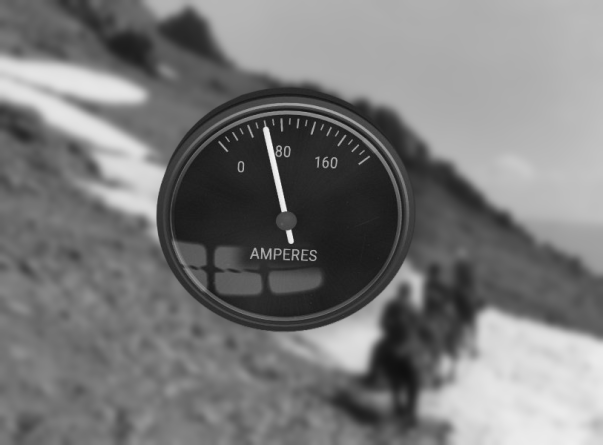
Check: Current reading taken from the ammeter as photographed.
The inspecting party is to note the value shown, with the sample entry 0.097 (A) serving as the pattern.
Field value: 60 (A)
